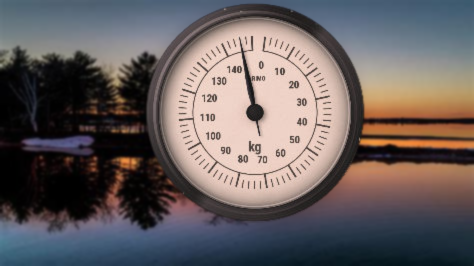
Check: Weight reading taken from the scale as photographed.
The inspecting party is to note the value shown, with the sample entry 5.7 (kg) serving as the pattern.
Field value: 146 (kg)
